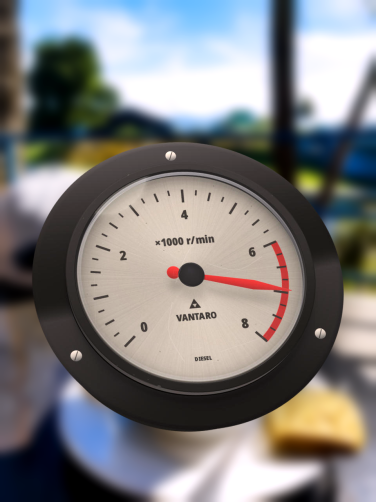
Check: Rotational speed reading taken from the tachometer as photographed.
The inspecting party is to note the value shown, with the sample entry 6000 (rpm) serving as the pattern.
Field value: 7000 (rpm)
